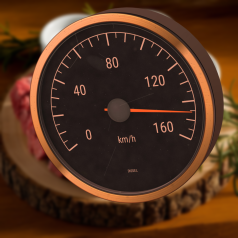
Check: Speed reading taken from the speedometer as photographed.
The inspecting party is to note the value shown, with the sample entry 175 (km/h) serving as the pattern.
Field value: 145 (km/h)
